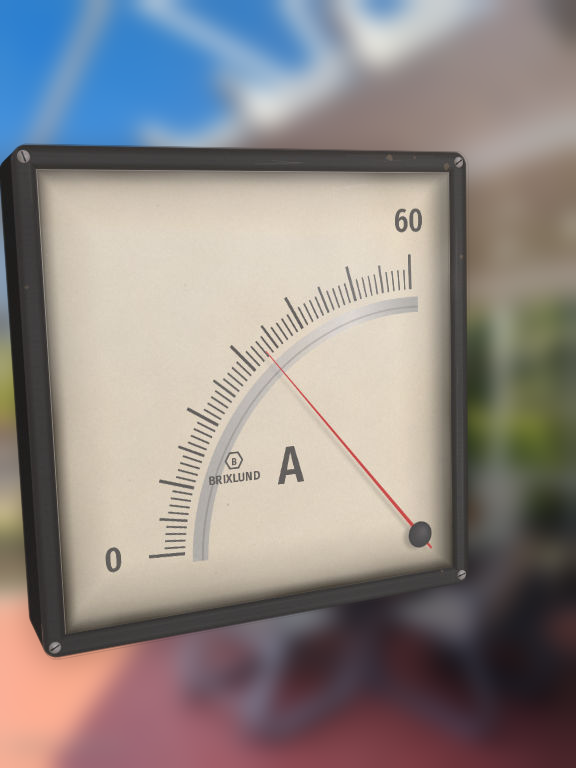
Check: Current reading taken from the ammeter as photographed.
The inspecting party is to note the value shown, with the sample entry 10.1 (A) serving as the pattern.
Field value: 33 (A)
